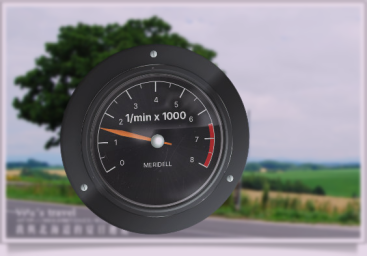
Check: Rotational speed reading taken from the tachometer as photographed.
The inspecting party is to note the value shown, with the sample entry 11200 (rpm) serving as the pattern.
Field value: 1500 (rpm)
